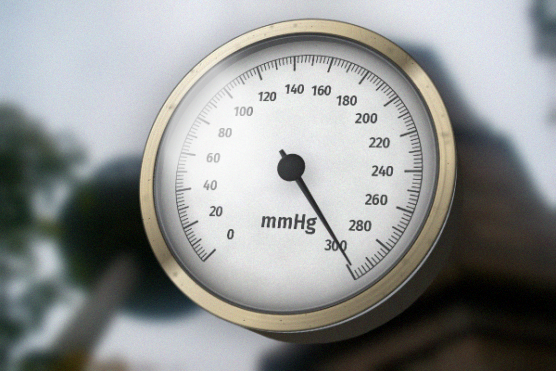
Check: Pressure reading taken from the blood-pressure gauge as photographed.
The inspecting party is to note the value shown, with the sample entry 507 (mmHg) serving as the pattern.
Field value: 298 (mmHg)
